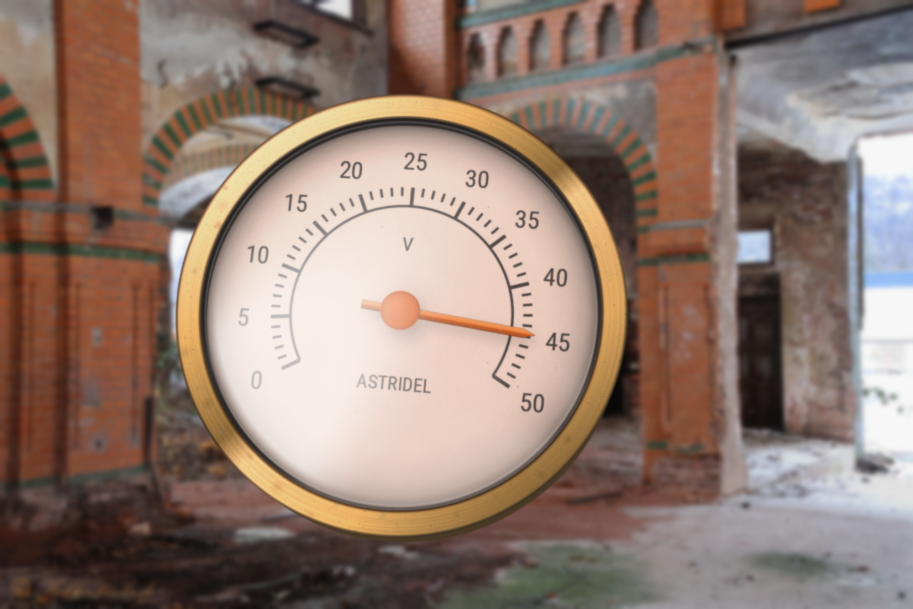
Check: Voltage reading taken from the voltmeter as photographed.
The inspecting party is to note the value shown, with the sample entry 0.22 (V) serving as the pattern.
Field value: 45 (V)
